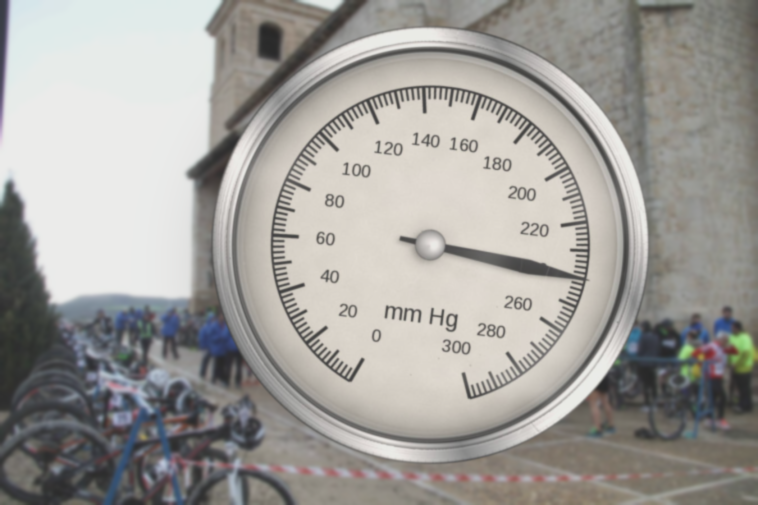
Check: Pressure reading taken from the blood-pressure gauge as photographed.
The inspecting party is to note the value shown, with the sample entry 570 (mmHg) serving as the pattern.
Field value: 240 (mmHg)
